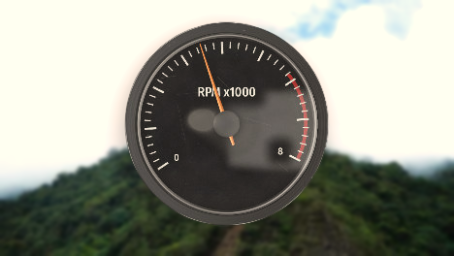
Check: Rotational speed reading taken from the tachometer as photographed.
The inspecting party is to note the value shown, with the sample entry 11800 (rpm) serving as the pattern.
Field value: 3500 (rpm)
